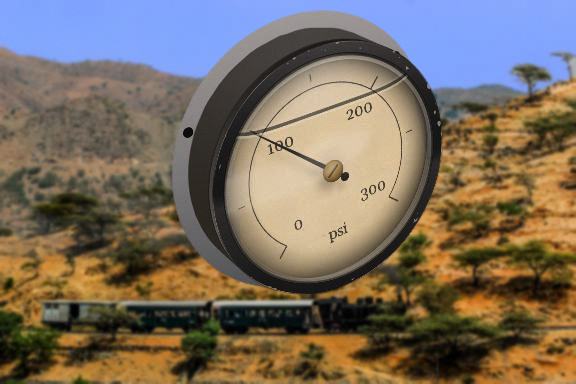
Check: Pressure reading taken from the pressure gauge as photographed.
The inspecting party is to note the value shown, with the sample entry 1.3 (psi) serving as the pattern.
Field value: 100 (psi)
